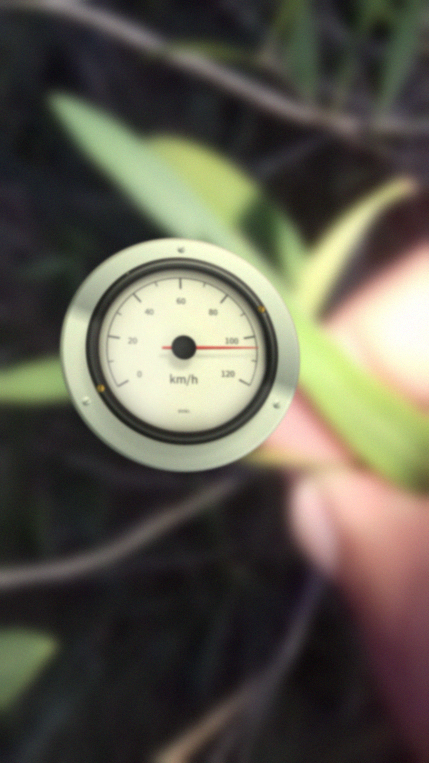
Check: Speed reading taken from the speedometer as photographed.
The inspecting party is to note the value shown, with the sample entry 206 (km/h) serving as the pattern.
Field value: 105 (km/h)
